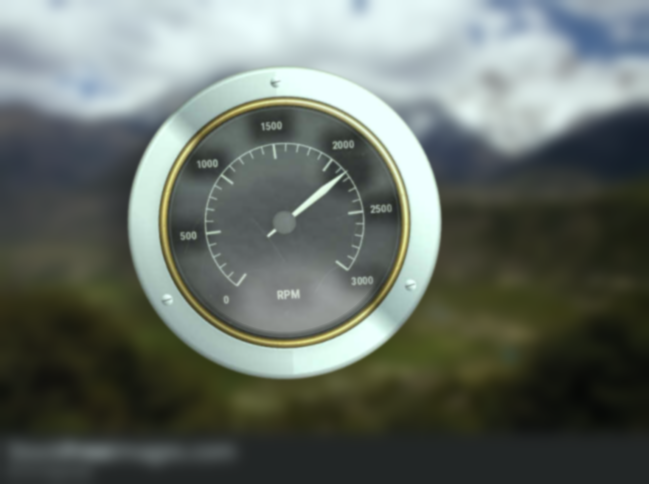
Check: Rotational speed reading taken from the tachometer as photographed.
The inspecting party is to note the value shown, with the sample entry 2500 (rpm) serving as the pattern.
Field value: 2150 (rpm)
